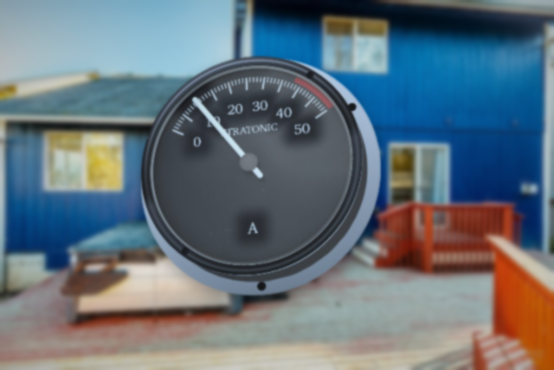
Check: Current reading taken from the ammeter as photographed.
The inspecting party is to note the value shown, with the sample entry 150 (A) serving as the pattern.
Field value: 10 (A)
